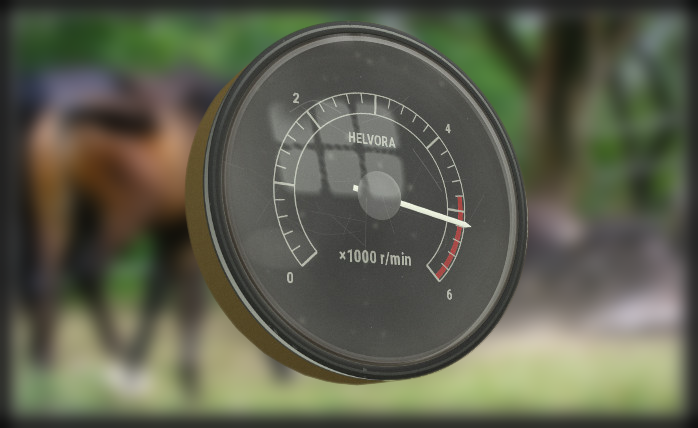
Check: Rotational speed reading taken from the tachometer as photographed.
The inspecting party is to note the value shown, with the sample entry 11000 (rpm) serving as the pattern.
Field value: 5200 (rpm)
